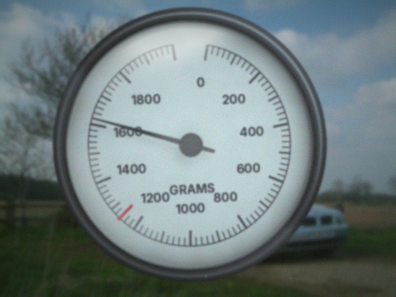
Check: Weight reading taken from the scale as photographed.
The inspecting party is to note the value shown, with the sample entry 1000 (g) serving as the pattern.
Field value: 1620 (g)
